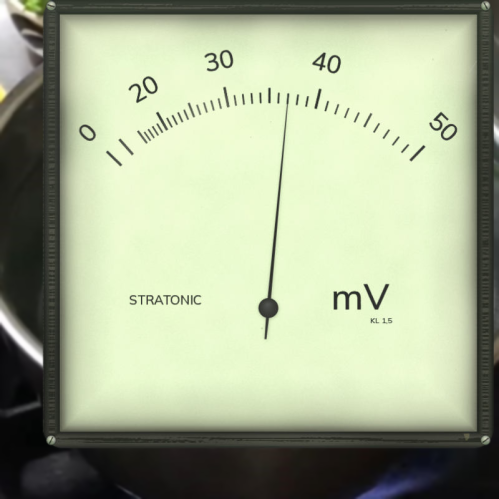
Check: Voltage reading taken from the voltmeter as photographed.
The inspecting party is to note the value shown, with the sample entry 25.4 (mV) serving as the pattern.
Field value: 37 (mV)
